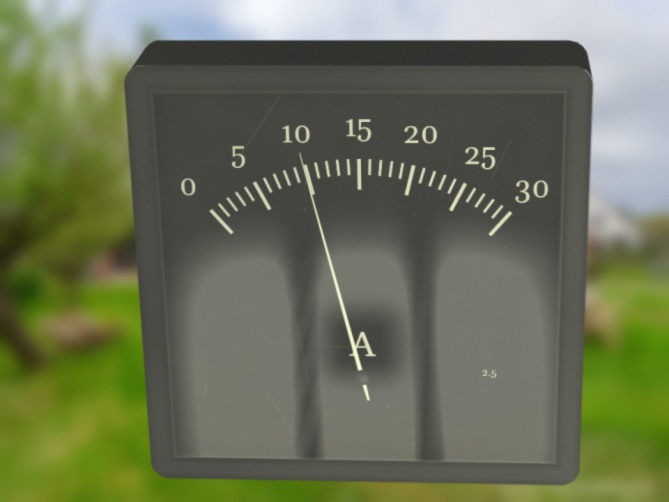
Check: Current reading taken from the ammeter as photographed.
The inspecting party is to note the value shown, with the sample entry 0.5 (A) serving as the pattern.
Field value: 10 (A)
